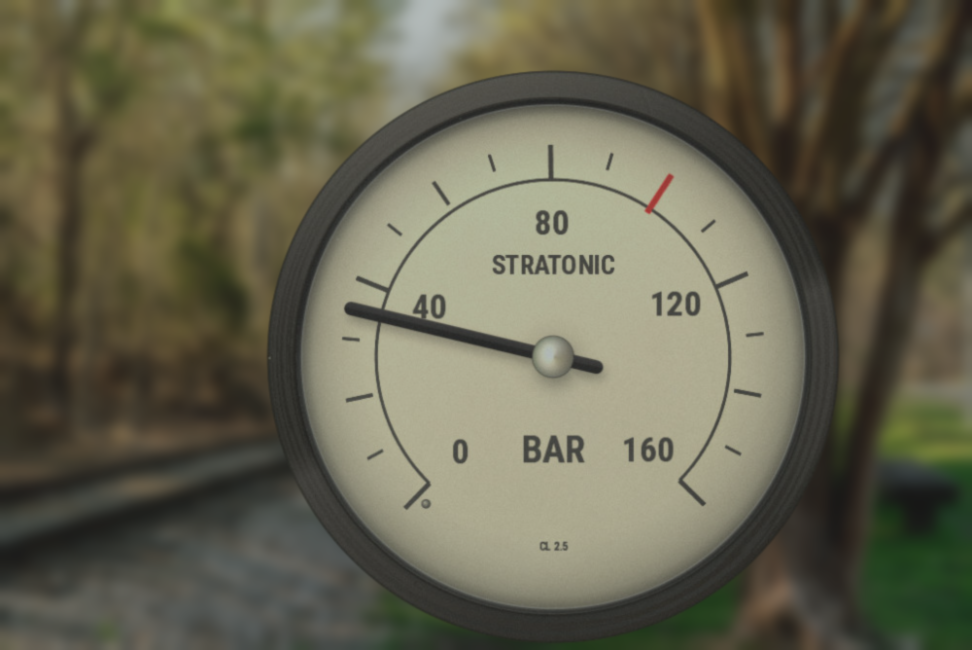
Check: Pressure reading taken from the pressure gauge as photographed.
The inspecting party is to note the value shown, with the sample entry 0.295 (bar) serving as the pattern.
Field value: 35 (bar)
